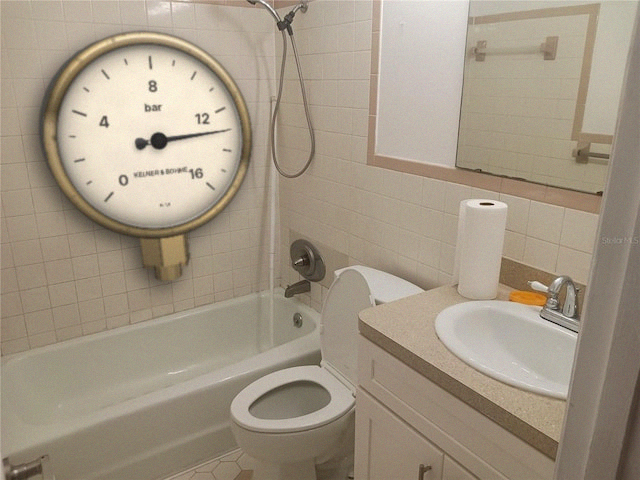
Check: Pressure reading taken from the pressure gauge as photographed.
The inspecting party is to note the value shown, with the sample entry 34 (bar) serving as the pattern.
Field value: 13 (bar)
